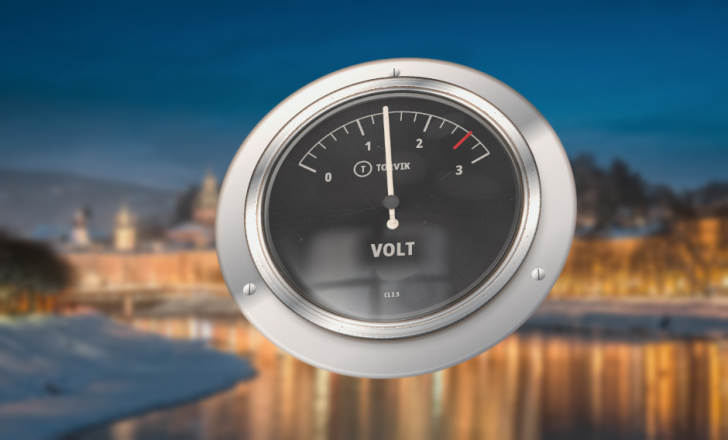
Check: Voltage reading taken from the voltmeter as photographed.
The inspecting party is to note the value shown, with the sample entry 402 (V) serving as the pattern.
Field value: 1.4 (V)
